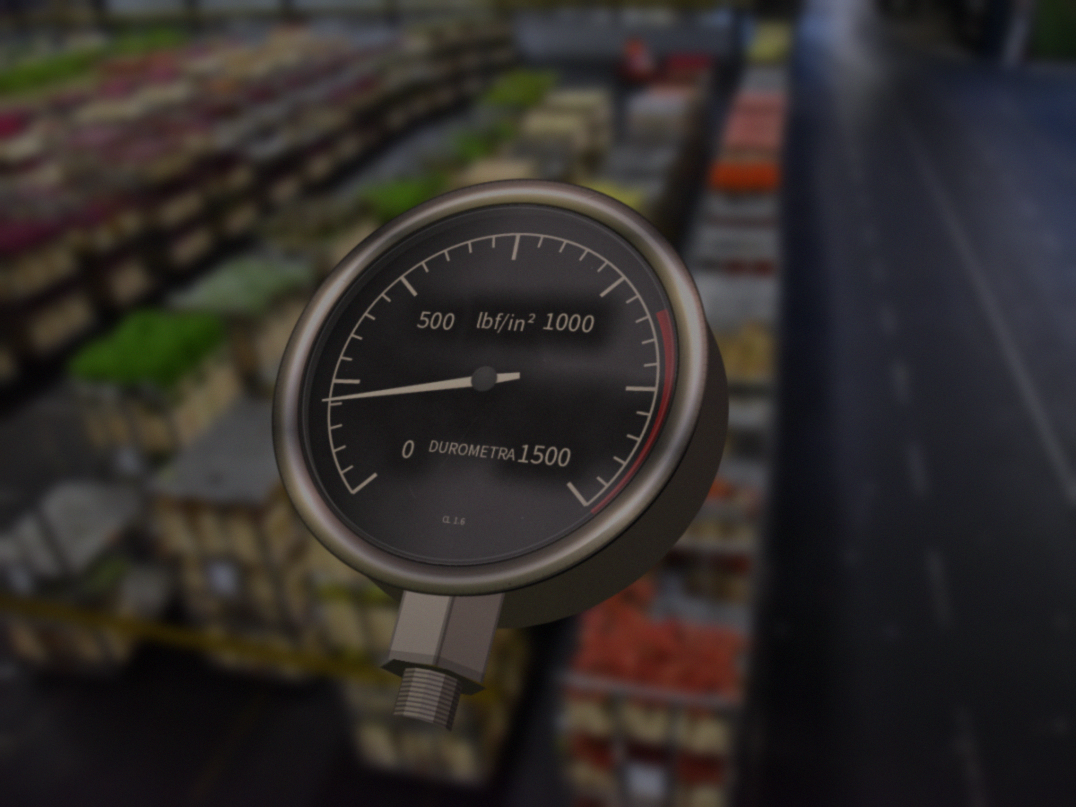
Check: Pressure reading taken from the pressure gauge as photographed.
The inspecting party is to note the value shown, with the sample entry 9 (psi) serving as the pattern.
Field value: 200 (psi)
